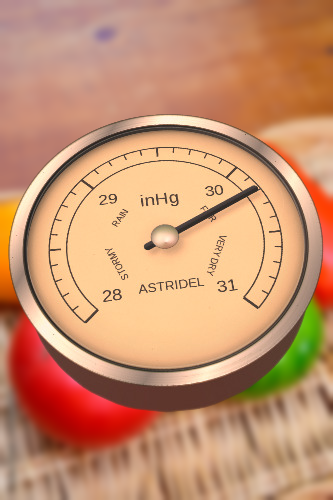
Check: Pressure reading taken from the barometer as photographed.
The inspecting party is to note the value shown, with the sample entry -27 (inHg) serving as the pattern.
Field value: 30.2 (inHg)
